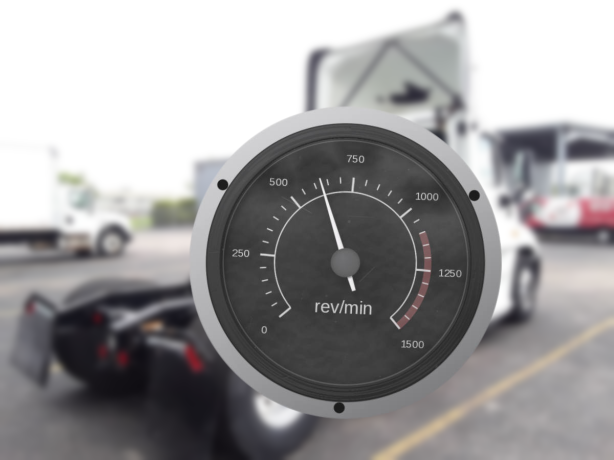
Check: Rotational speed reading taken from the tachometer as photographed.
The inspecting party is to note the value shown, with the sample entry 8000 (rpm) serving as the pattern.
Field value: 625 (rpm)
